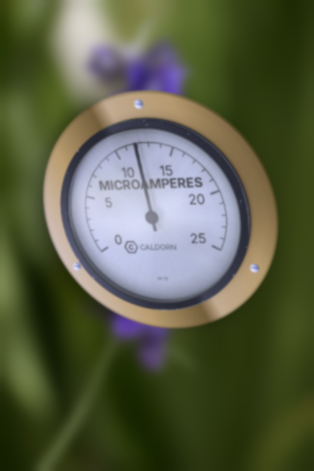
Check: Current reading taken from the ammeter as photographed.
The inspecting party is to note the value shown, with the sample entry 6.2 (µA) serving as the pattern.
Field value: 12 (µA)
